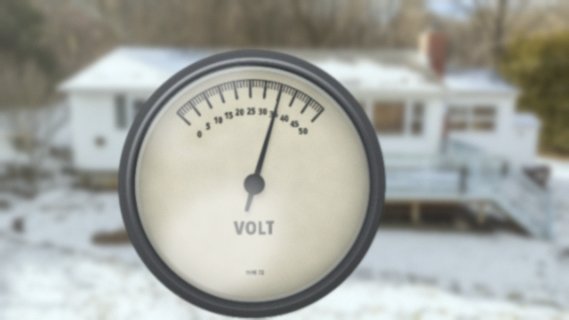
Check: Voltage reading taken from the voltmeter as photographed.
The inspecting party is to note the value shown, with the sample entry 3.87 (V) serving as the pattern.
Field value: 35 (V)
